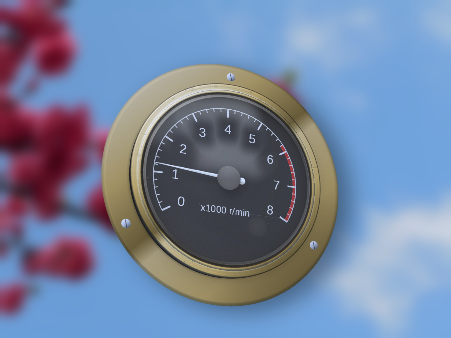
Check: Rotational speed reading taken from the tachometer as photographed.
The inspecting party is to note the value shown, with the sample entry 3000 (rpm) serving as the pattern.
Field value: 1200 (rpm)
